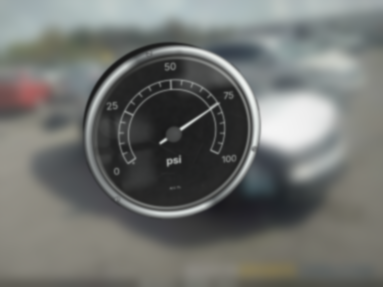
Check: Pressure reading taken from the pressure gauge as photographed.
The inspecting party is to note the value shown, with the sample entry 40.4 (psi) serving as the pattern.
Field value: 75 (psi)
